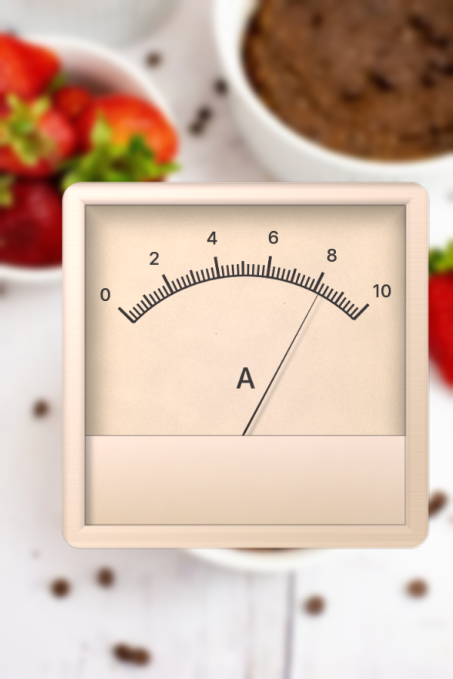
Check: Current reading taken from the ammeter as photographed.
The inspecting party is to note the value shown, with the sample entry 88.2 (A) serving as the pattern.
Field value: 8.2 (A)
